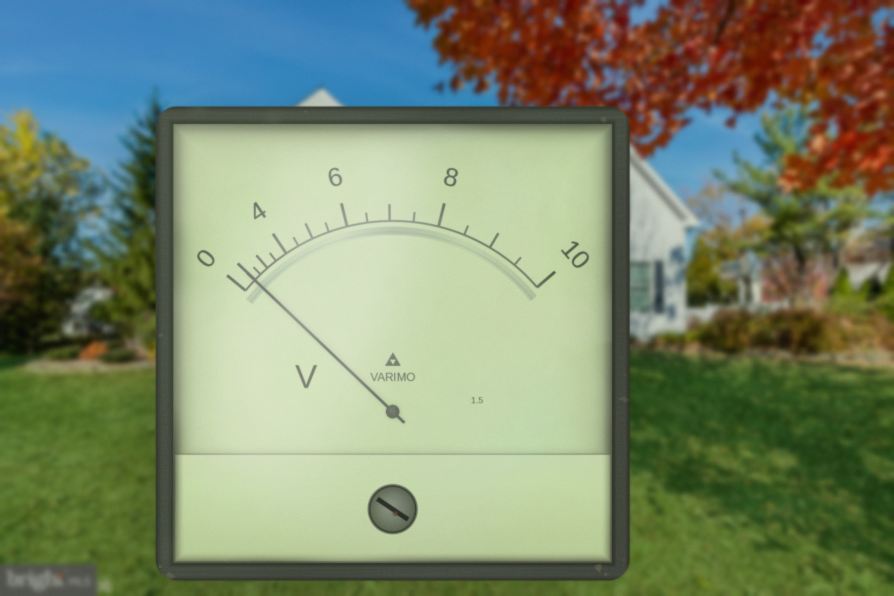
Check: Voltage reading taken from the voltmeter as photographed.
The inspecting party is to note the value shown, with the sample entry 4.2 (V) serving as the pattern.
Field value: 2 (V)
